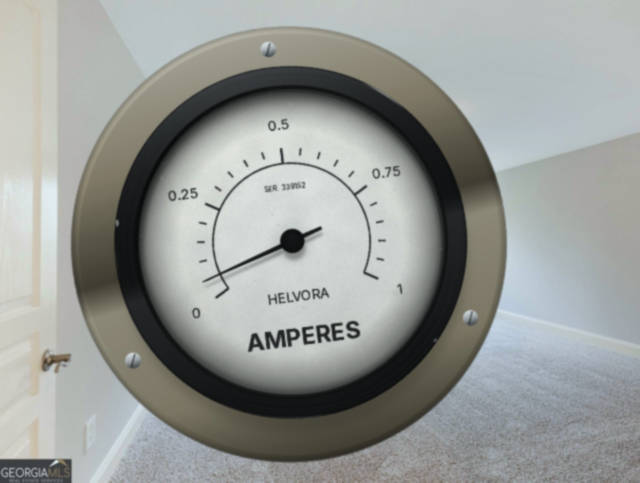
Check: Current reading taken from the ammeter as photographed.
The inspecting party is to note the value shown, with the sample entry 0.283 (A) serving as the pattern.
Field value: 0.05 (A)
